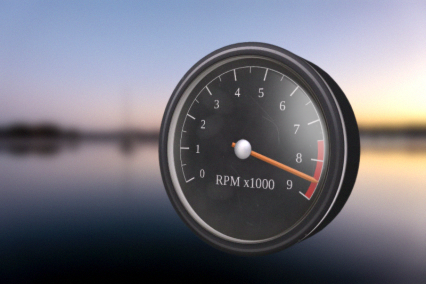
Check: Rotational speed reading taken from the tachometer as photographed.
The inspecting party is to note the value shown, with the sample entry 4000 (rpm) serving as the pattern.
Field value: 8500 (rpm)
